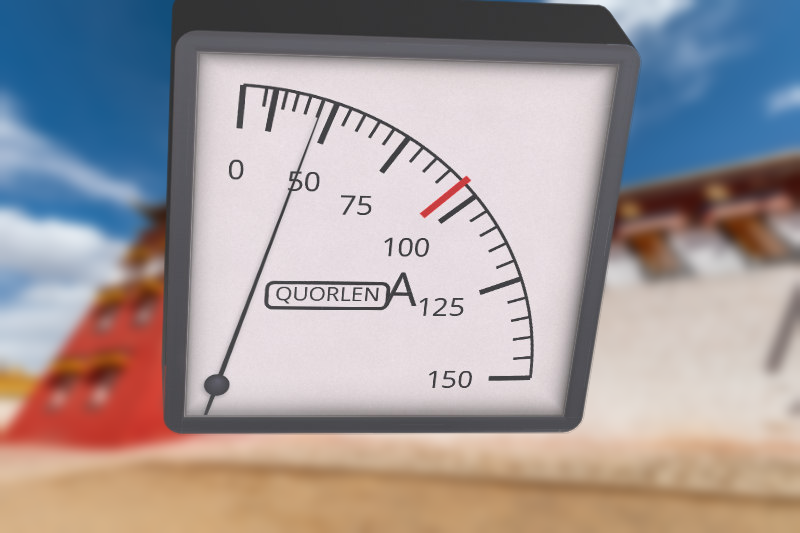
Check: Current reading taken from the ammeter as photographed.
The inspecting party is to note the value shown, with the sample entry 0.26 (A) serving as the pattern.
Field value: 45 (A)
